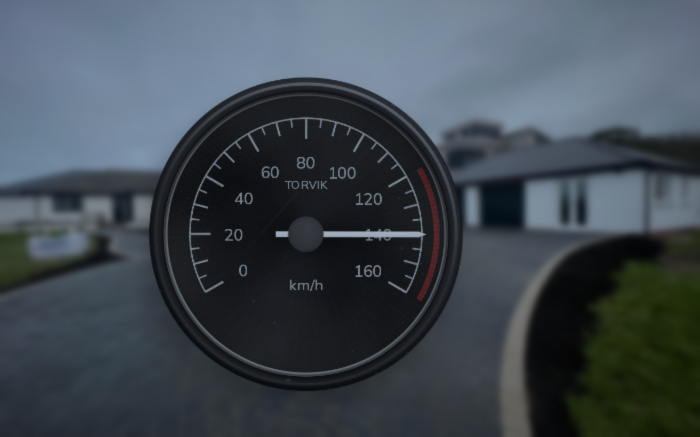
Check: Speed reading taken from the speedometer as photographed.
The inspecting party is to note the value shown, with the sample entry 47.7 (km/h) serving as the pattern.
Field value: 140 (km/h)
